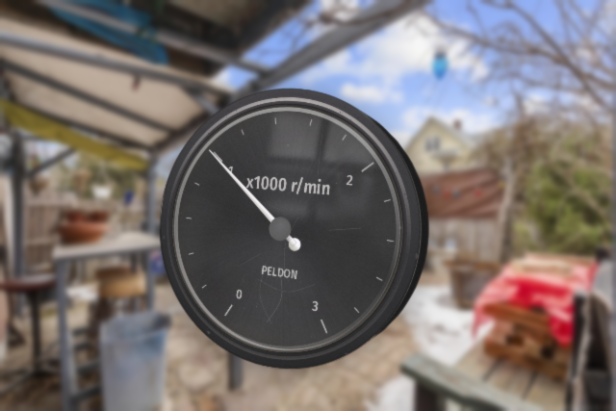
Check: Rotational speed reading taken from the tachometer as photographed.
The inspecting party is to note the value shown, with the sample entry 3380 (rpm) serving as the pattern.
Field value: 1000 (rpm)
